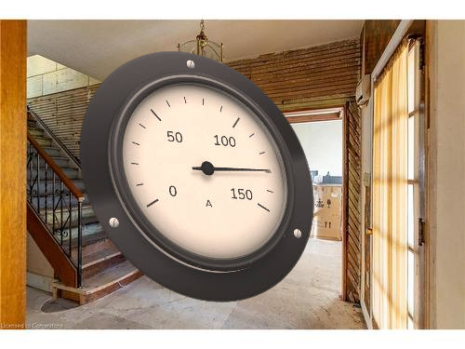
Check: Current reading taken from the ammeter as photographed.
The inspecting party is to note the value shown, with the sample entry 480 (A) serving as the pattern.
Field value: 130 (A)
